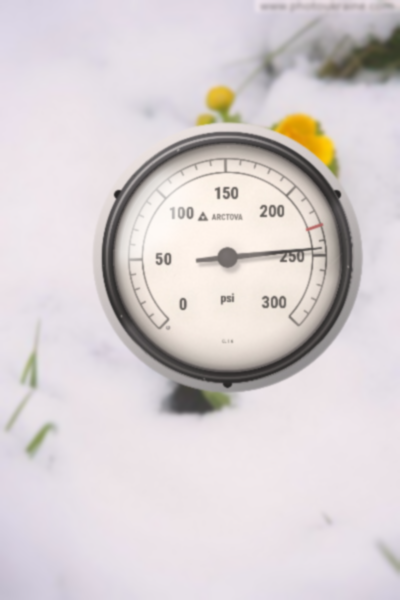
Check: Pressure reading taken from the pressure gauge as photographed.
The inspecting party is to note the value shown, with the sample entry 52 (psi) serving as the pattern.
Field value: 245 (psi)
